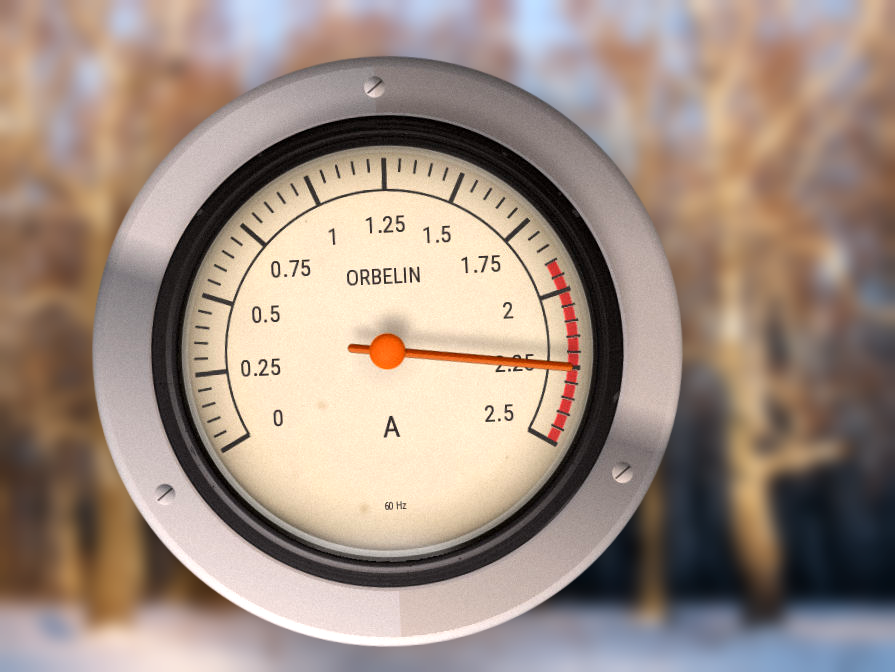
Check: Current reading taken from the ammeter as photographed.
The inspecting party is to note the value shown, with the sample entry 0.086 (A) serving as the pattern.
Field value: 2.25 (A)
